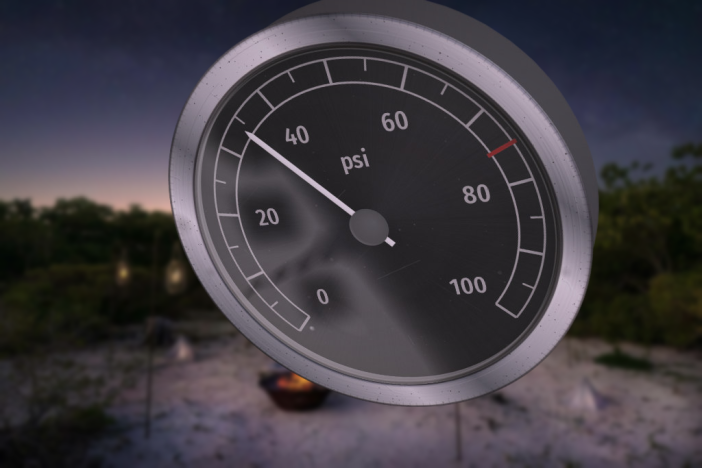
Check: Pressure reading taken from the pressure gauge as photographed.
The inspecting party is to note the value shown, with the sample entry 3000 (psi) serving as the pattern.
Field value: 35 (psi)
